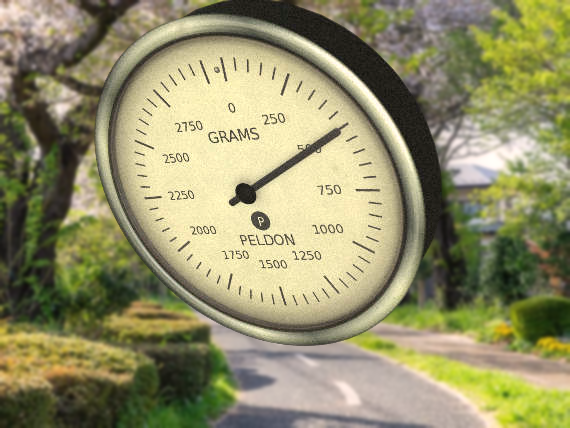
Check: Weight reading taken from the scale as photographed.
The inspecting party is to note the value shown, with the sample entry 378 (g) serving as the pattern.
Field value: 500 (g)
